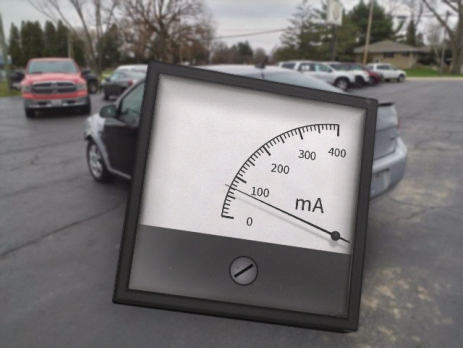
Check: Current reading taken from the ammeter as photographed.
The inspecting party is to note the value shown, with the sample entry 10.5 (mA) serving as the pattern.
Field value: 70 (mA)
